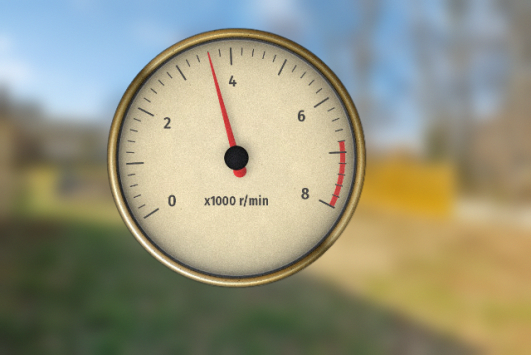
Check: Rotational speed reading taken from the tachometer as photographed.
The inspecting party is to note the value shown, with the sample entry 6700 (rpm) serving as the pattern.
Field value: 3600 (rpm)
